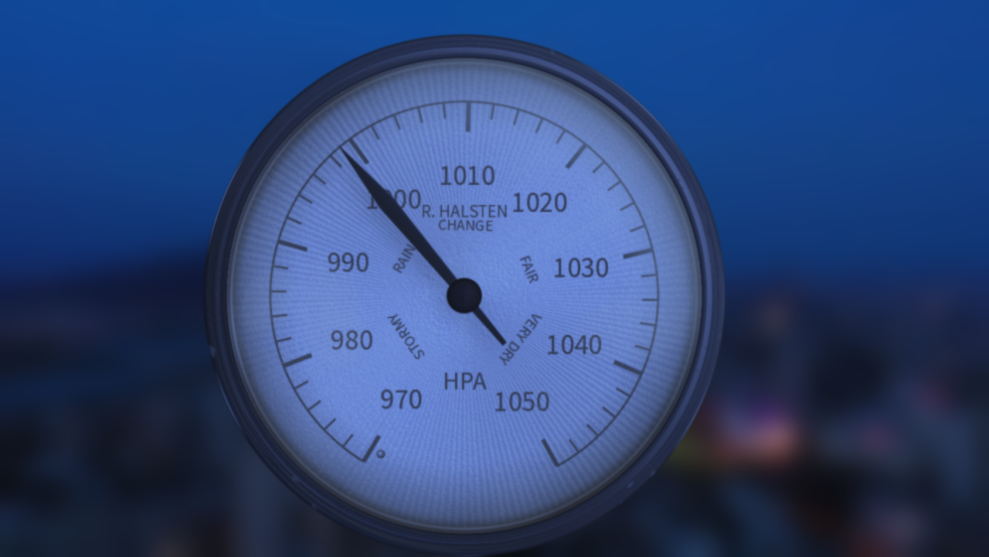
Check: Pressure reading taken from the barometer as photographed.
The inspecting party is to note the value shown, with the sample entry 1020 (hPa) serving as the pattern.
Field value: 999 (hPa)
